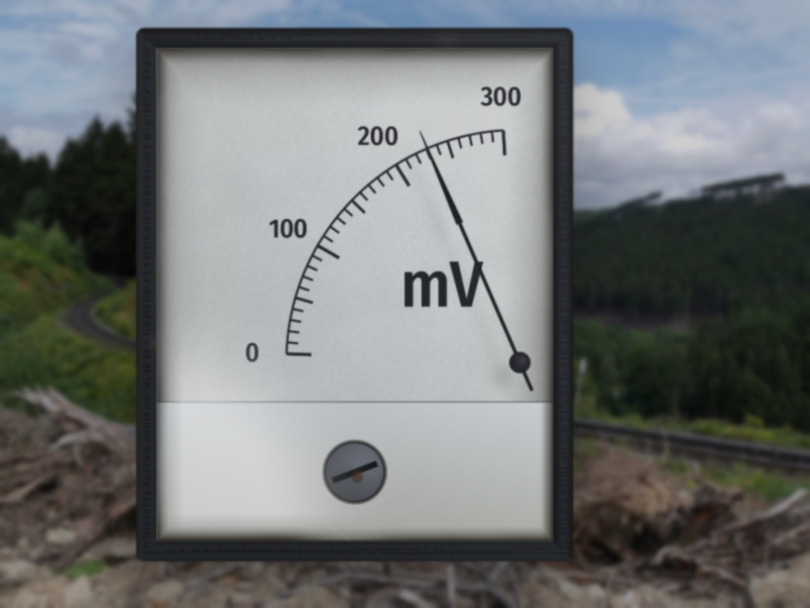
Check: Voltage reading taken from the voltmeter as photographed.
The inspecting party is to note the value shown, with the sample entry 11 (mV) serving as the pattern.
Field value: 230 (mV)
